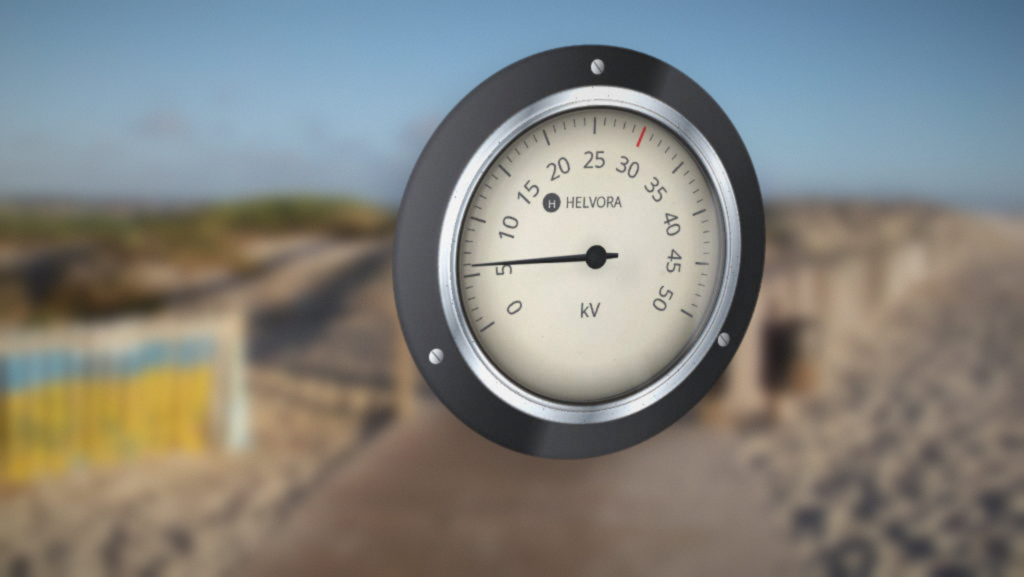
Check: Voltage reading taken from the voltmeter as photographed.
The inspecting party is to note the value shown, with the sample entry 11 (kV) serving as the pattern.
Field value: 6 (kV)
